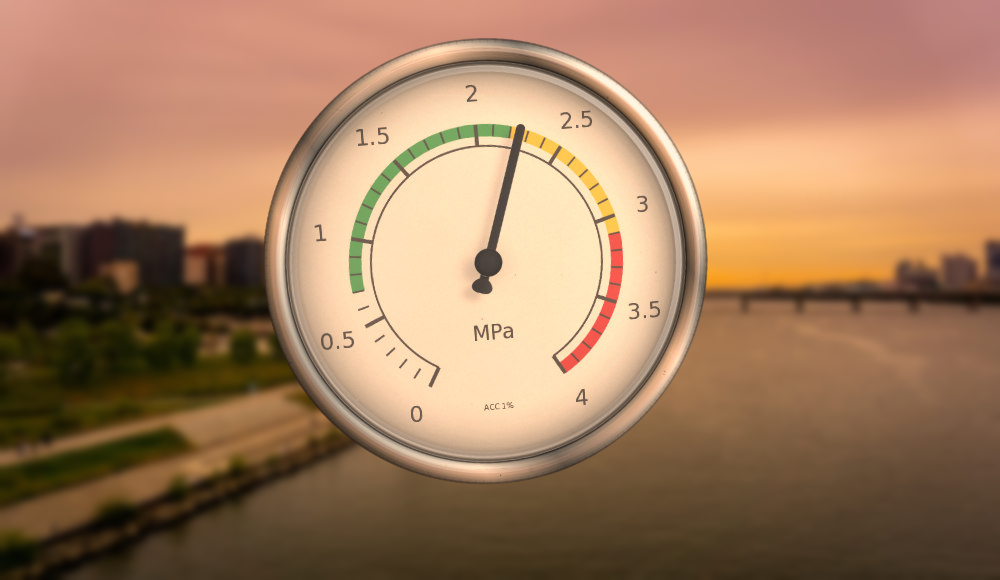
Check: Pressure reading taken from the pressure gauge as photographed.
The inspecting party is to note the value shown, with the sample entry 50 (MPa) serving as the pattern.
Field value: 2.25 (MPa)
